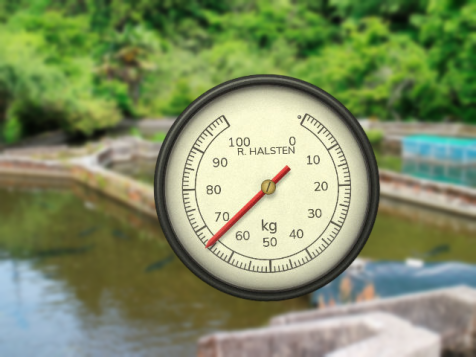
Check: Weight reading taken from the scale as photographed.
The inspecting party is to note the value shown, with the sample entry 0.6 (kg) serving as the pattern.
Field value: 66 (kg)
